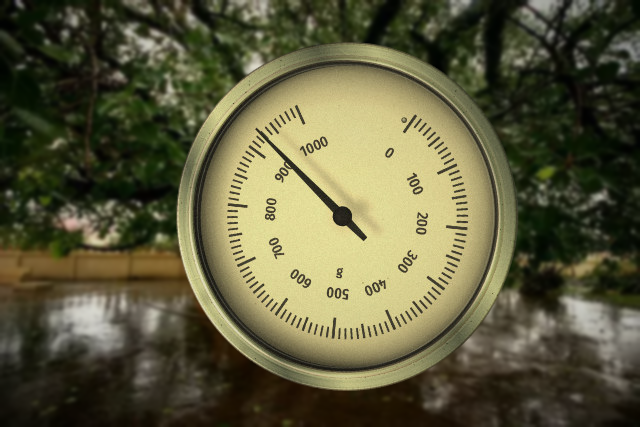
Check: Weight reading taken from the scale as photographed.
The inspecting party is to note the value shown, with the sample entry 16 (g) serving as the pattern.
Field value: 930 (g)
